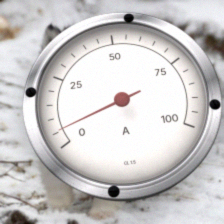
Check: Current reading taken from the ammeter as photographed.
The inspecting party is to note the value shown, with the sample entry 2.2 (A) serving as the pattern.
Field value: 5 (A)
